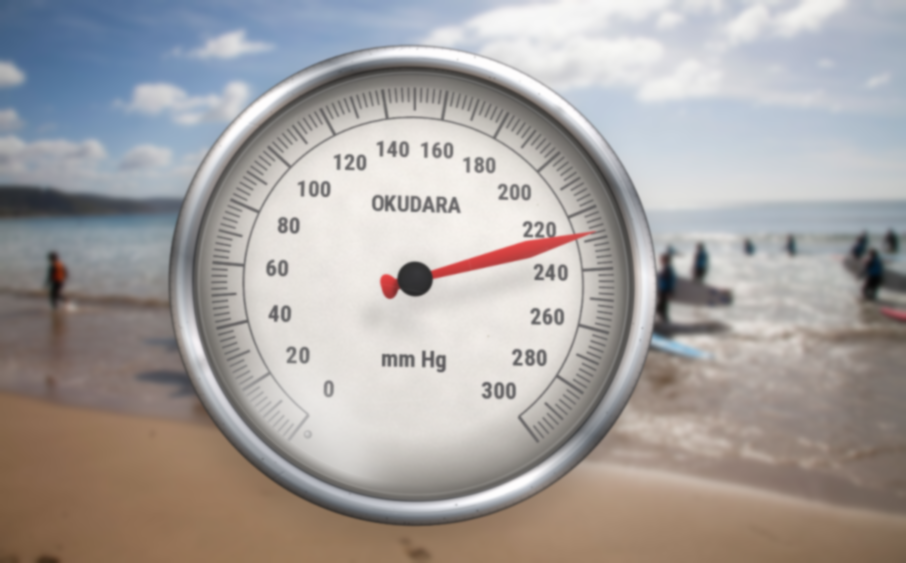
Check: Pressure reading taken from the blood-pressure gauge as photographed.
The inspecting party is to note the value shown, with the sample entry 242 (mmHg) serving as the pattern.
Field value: 228 (mmHg)
